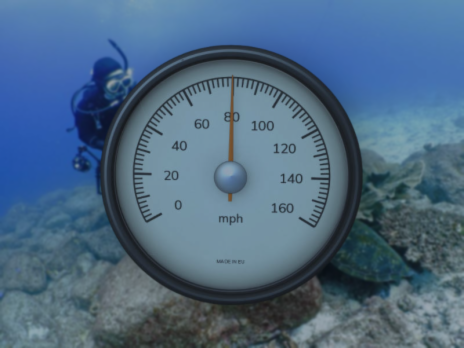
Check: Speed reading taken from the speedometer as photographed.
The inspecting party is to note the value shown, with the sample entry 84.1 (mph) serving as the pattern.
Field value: 80 (mph)
